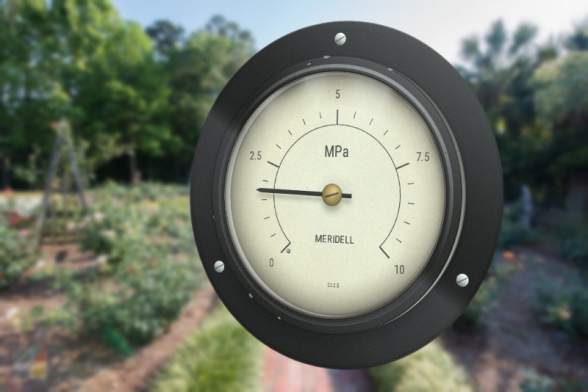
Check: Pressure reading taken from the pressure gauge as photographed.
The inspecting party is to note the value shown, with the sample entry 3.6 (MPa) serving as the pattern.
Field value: 1.75 (MPa)
